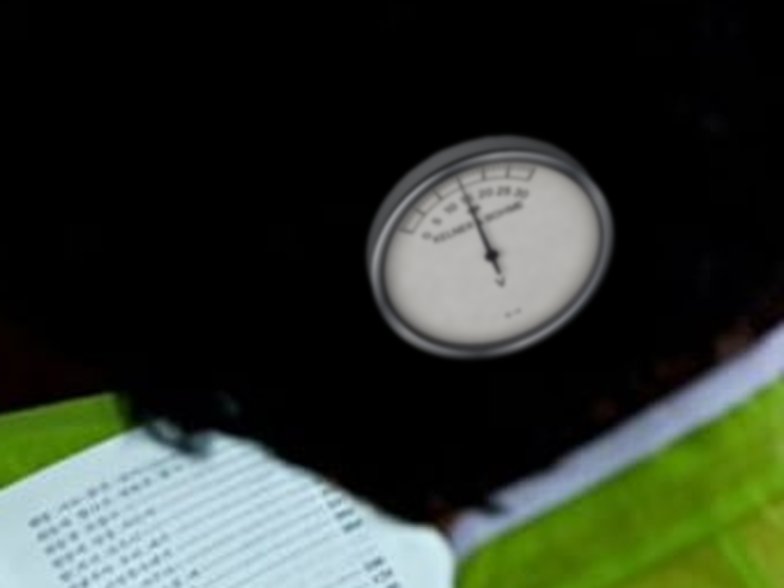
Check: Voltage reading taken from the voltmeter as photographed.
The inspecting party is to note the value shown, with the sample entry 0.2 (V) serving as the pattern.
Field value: 15 (V)
